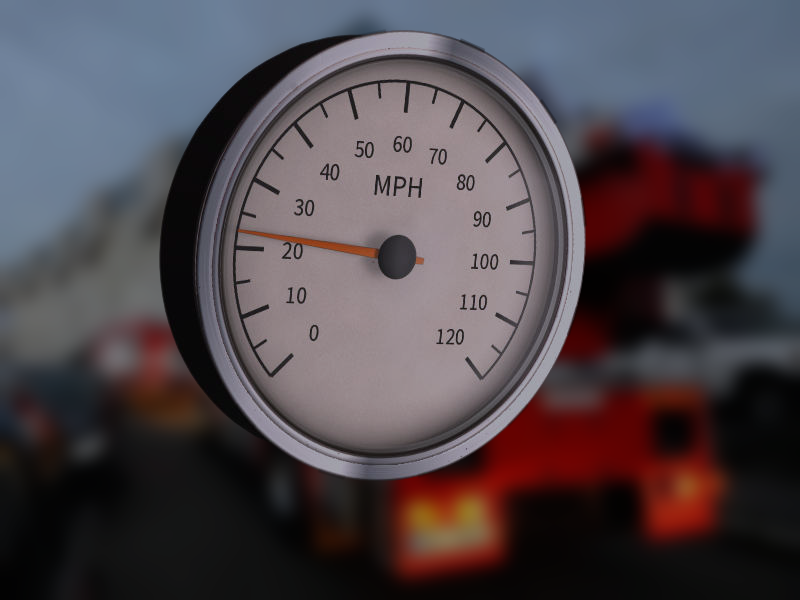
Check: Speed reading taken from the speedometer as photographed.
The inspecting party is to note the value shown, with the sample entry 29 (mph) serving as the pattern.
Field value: 22.5 (mph)
